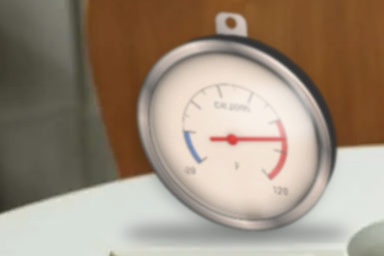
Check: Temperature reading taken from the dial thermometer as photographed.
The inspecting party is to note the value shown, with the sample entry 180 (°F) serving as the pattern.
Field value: 90 (°F)
